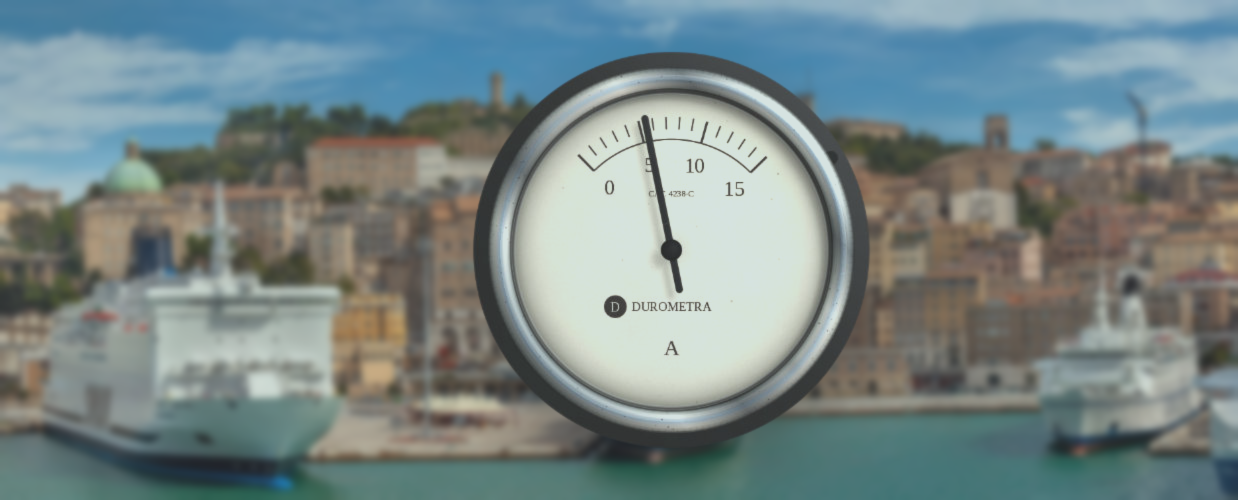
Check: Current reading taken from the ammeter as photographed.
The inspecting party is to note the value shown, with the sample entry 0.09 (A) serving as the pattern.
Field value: 5.5 (A)
